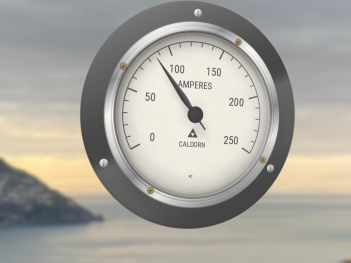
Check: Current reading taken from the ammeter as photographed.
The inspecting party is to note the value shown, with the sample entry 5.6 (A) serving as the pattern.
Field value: 85 (A)
